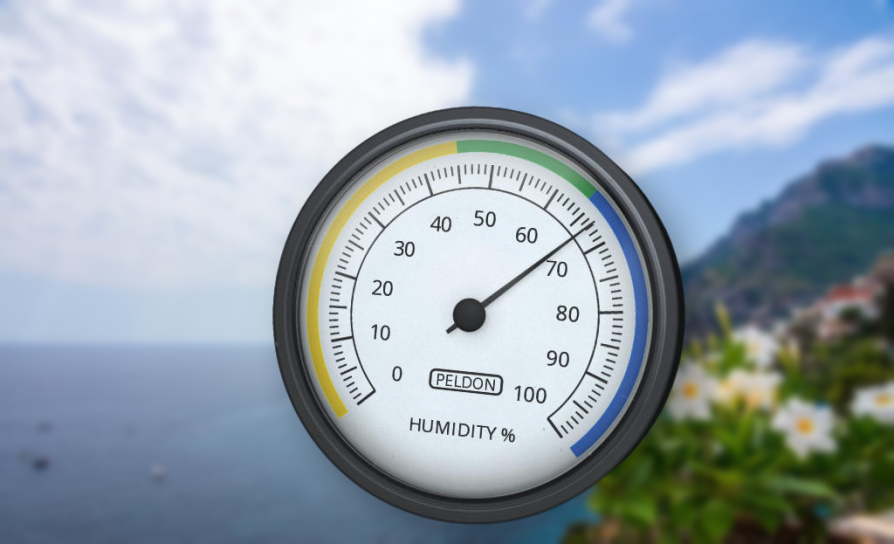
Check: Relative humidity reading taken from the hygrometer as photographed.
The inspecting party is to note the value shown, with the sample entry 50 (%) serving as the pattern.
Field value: 67 (%)
